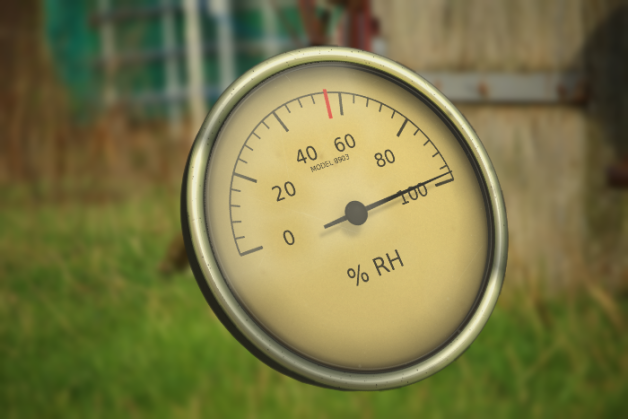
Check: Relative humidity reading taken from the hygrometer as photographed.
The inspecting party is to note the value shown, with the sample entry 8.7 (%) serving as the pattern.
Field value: 98 (%)
